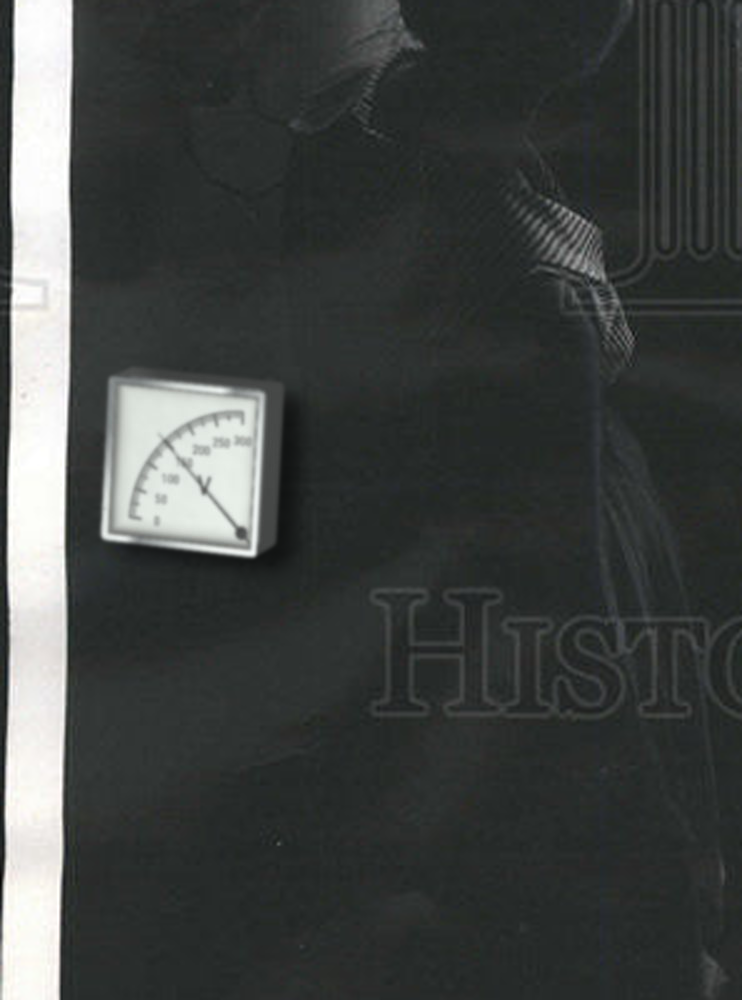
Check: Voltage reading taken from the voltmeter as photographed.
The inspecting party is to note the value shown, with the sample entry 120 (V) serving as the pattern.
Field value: 150 (V)
